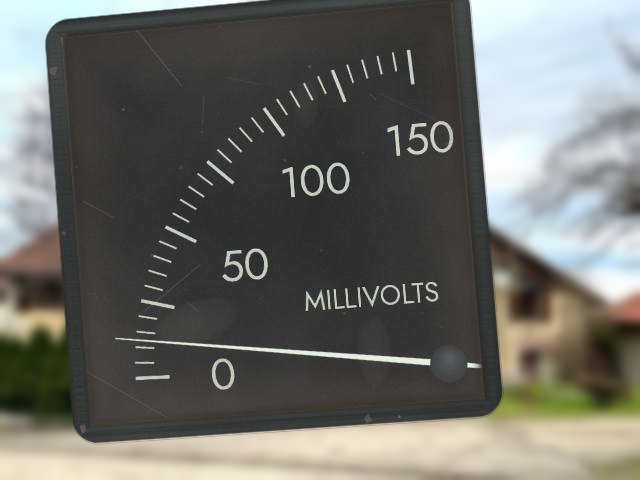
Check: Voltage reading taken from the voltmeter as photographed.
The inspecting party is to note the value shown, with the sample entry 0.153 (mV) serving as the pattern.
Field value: 12.5 (mV)
